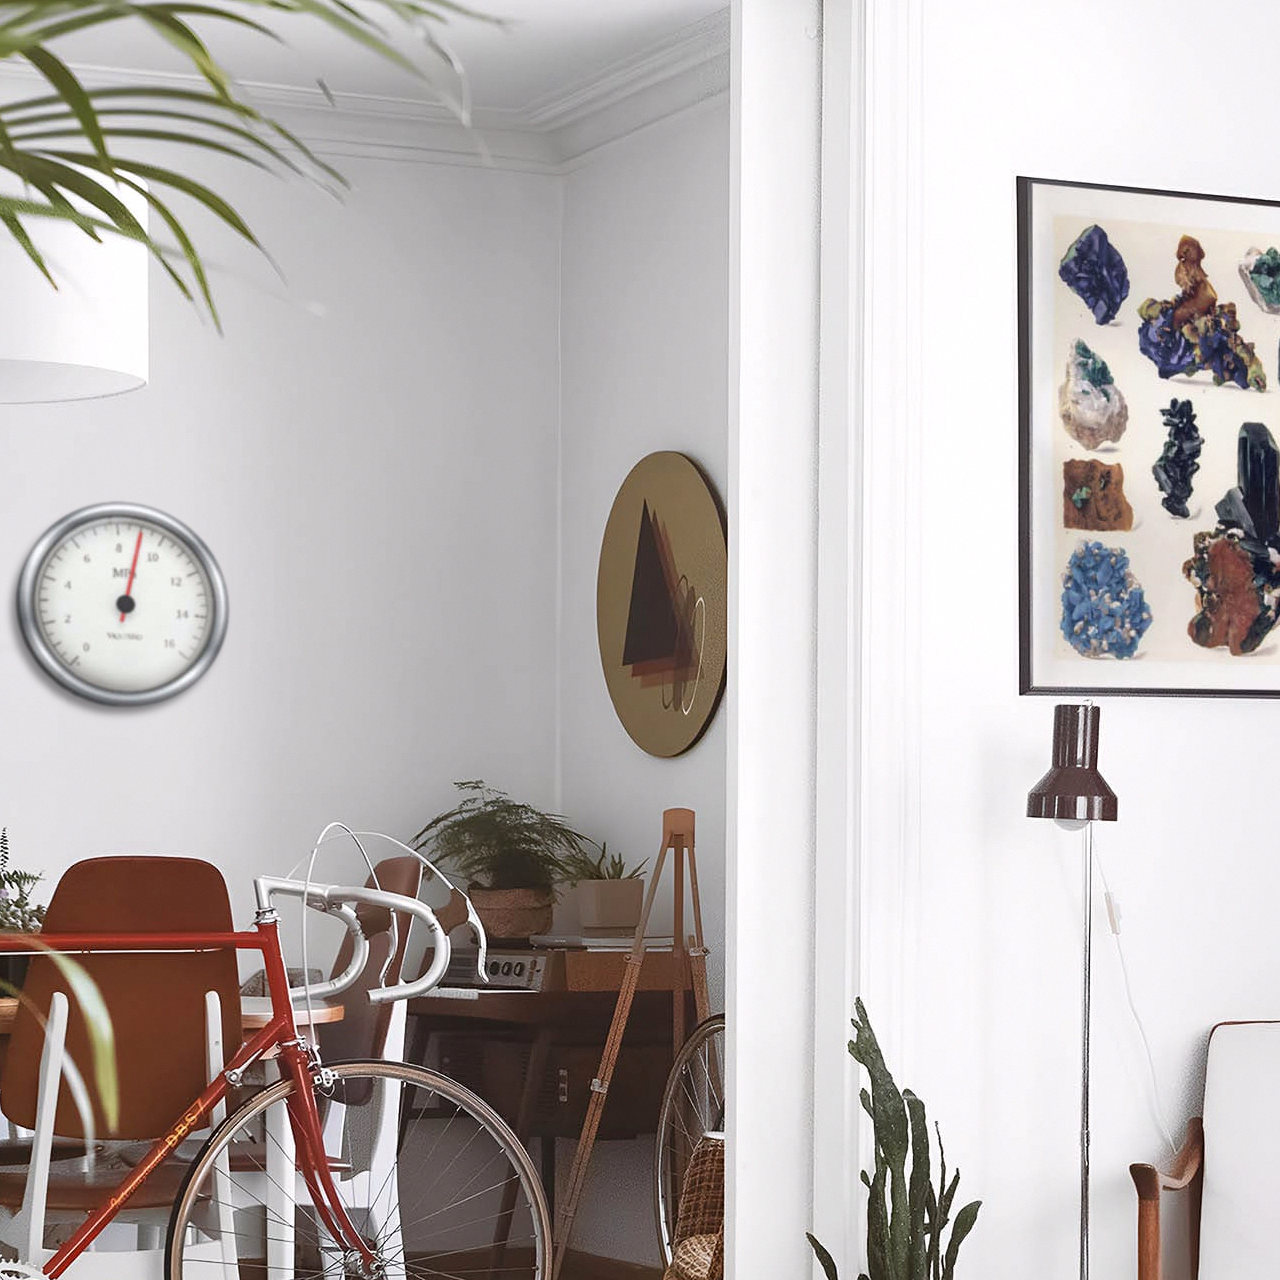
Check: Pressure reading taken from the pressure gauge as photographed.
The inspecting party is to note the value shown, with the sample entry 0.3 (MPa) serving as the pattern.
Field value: 9 (MPa)
